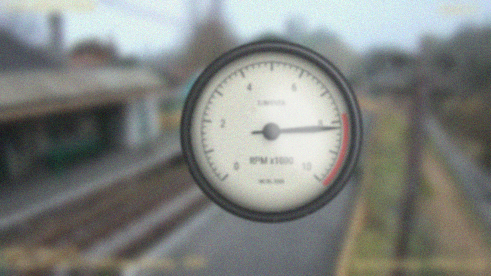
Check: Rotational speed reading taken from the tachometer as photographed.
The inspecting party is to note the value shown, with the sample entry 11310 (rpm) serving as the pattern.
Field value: 8200 (rpm)
